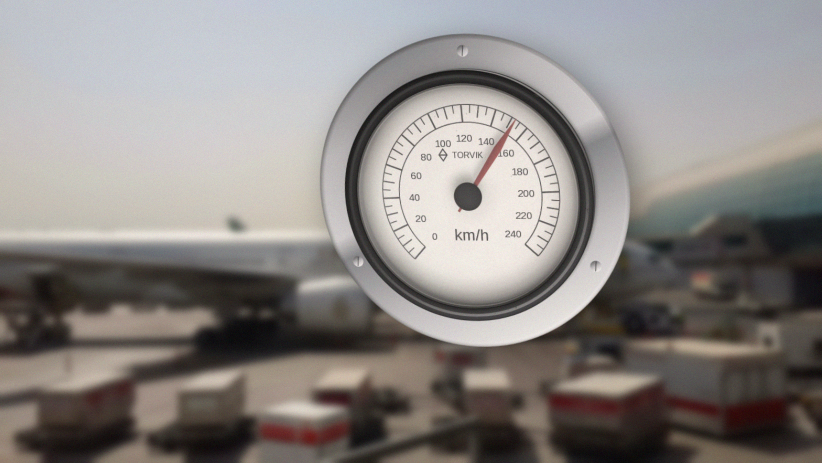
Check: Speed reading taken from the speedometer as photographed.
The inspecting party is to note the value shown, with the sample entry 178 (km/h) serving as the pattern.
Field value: 152.5 (km/h)
